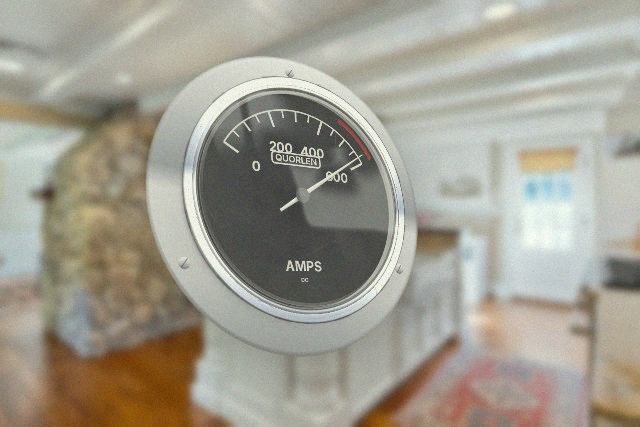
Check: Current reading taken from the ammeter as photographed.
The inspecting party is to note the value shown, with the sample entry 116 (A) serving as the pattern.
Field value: 575 (A)
